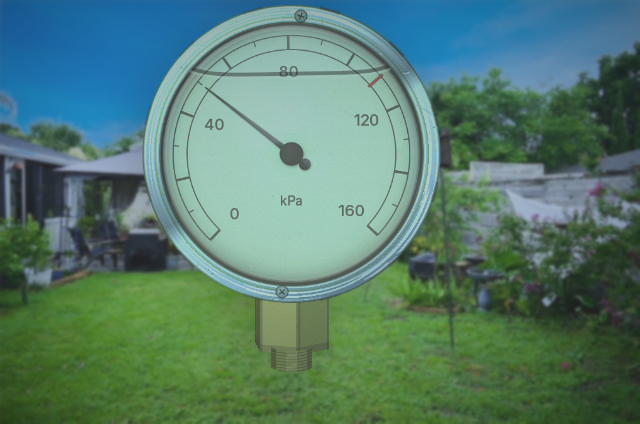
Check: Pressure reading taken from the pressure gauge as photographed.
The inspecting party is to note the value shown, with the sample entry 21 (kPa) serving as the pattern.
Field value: 50 (kPa)
